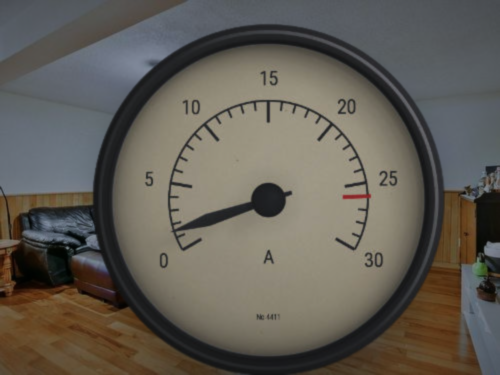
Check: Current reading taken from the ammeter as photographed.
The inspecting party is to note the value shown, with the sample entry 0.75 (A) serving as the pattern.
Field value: 1.5 (A)
